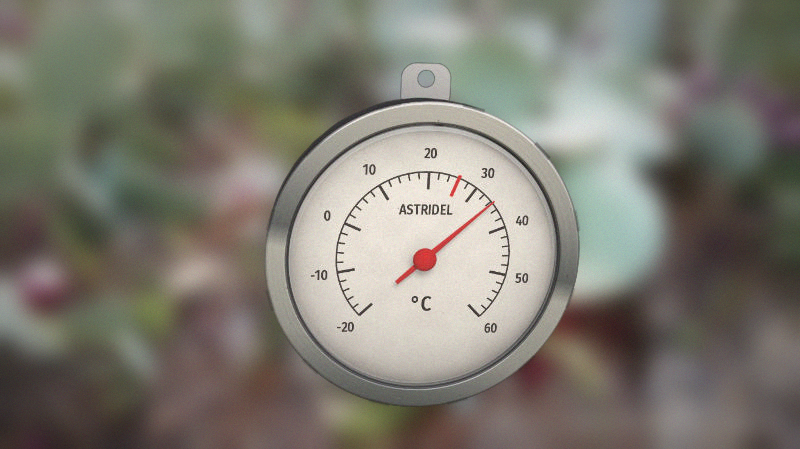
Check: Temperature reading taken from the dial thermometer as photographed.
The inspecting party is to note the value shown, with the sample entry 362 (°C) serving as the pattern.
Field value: 34 (°C)
